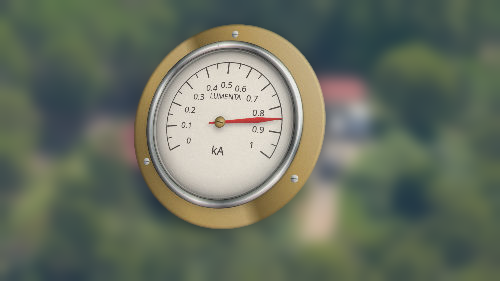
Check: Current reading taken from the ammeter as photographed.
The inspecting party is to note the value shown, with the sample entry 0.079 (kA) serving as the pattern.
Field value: 0.85 (kA)
